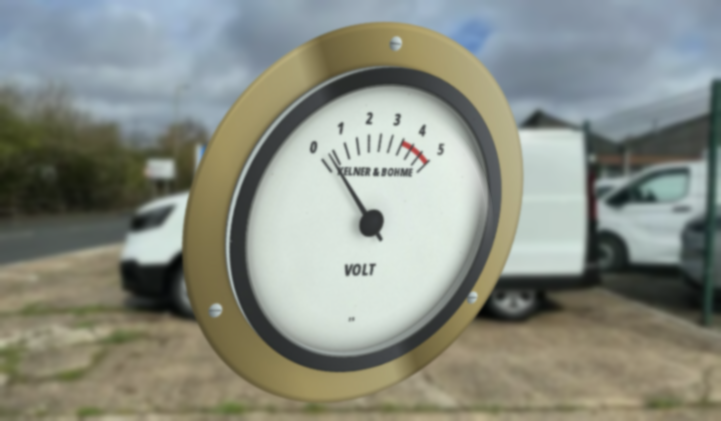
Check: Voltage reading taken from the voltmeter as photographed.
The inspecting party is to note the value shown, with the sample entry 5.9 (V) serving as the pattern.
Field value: 0.25 (V)
